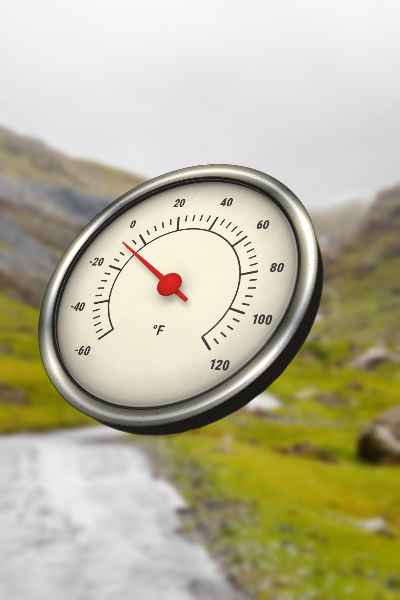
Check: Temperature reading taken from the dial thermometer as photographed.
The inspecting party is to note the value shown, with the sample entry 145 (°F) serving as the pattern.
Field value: -8 (°F)
